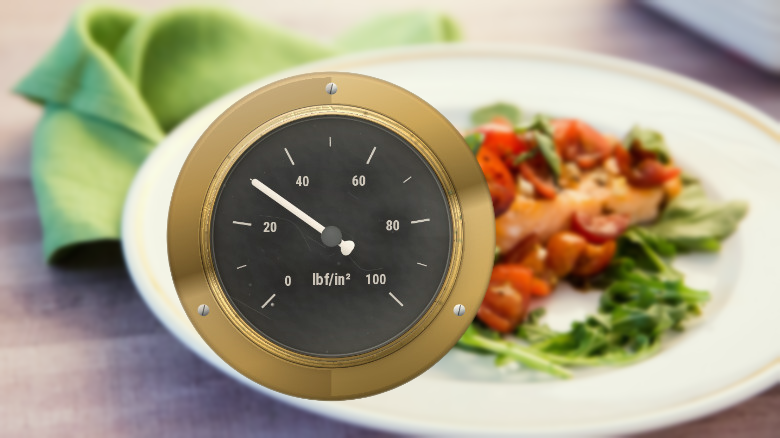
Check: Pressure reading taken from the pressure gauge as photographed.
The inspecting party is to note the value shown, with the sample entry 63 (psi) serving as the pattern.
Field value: 30 (psi)
